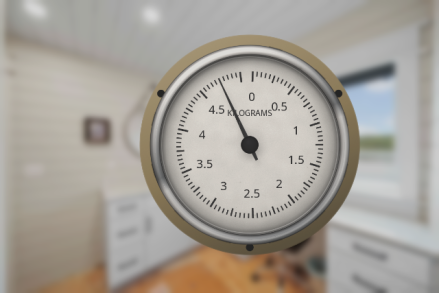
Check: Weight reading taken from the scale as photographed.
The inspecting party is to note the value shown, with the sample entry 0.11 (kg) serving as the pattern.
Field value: 4.75 (kg)
